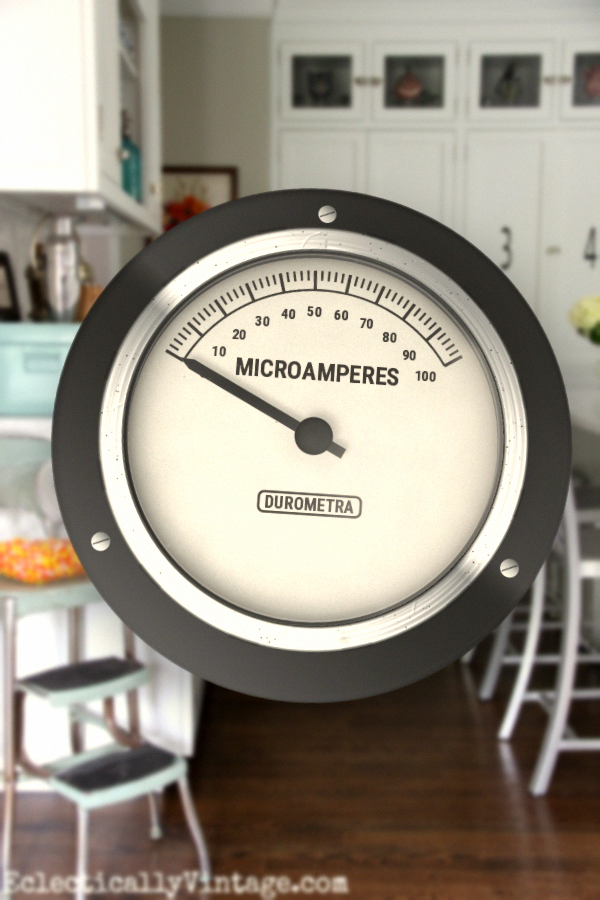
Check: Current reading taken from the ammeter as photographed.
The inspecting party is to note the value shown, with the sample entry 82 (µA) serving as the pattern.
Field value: 0 (µA)
